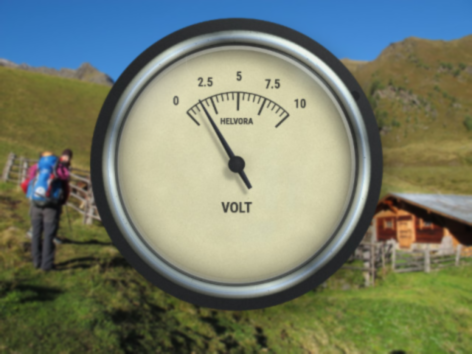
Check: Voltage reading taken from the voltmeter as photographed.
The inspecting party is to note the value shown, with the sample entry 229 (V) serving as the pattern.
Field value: 1.5 (V)
